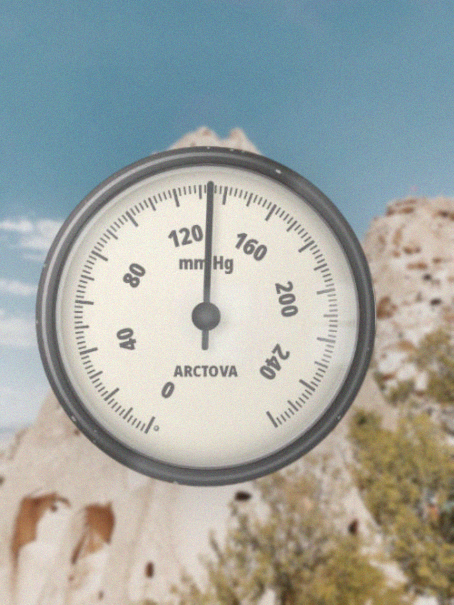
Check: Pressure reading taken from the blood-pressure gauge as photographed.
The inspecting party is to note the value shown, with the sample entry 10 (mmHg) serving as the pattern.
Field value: 134 (mmHg)
